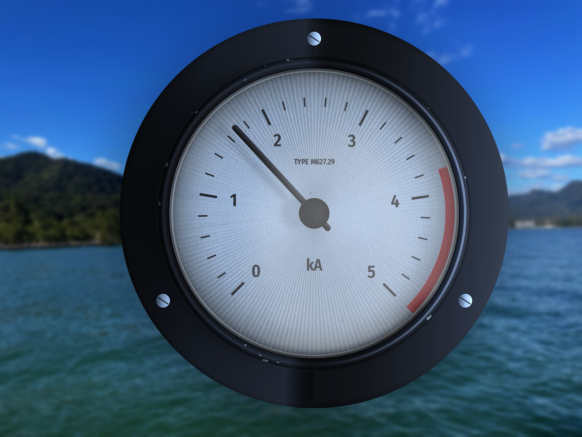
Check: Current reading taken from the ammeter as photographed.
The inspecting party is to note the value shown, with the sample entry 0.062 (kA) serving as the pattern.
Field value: 1.7 (kA)
